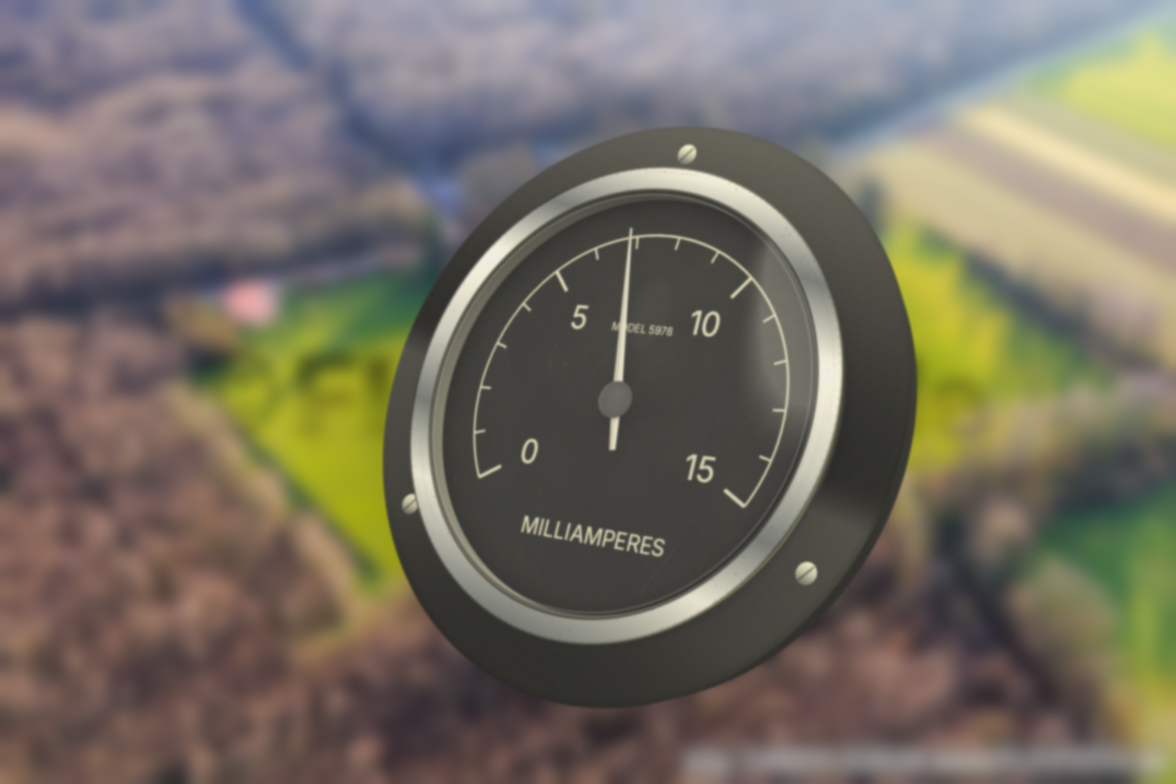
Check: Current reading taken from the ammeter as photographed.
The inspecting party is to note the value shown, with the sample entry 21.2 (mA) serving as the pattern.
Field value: 7 (mA)
